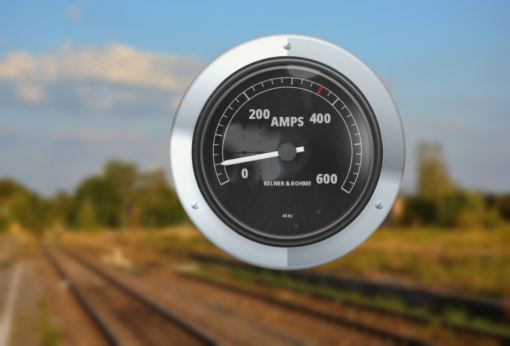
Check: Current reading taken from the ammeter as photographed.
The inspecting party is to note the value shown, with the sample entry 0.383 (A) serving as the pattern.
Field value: 40 (A)
